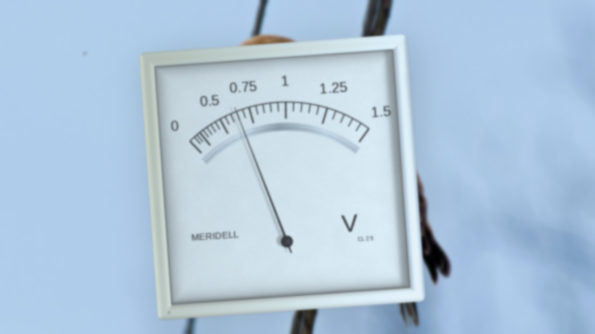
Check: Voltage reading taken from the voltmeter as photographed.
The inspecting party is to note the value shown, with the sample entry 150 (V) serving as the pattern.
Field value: 0.65 (V)
